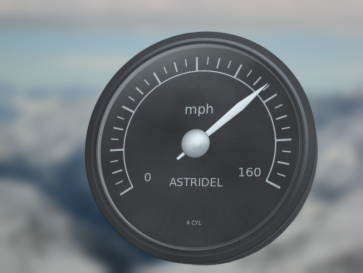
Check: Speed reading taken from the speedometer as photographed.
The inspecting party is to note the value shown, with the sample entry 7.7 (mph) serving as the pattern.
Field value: 115 (mph)
